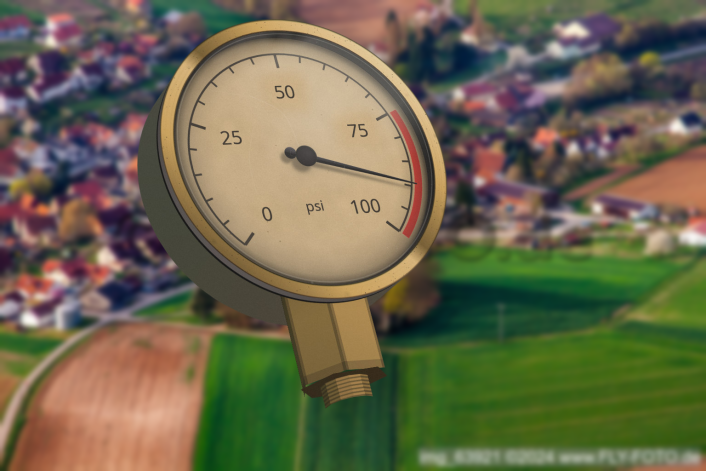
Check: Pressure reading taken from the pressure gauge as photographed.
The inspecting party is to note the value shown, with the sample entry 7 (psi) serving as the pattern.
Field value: 90 (psi)
